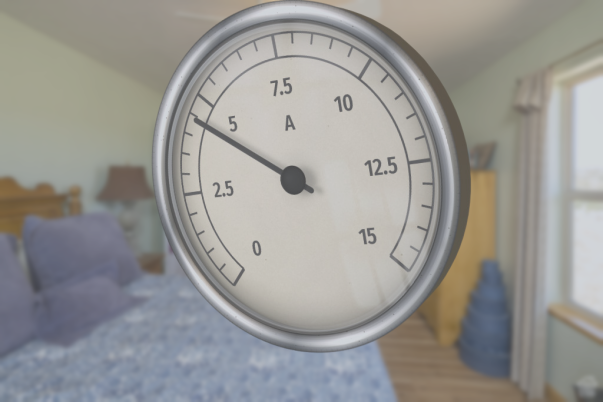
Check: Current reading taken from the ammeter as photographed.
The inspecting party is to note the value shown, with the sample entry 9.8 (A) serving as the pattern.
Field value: 4.5 (A)
